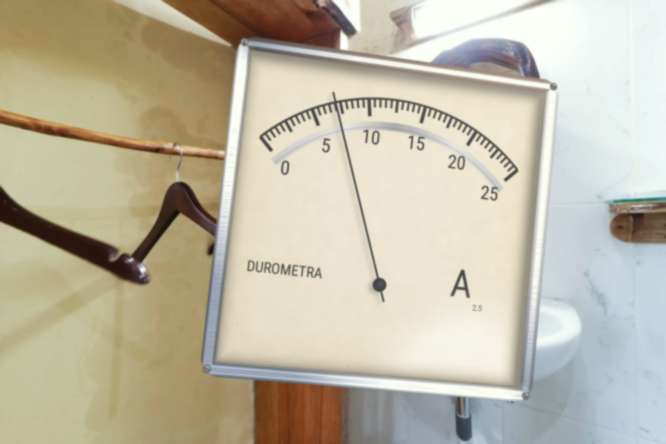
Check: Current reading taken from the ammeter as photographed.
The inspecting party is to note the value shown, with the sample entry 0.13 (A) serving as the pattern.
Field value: 7 (A)
